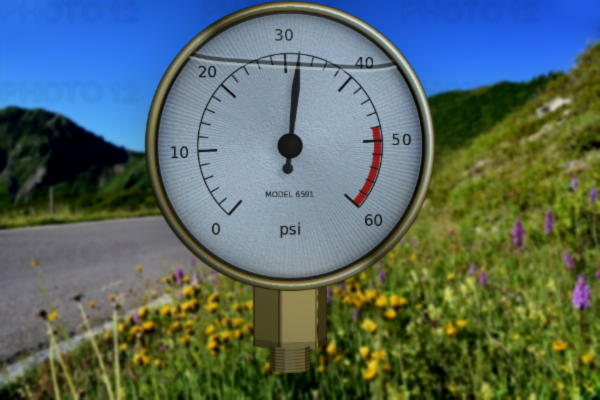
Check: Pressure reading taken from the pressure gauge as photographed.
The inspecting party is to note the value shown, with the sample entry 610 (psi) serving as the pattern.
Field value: 32 (psi)
